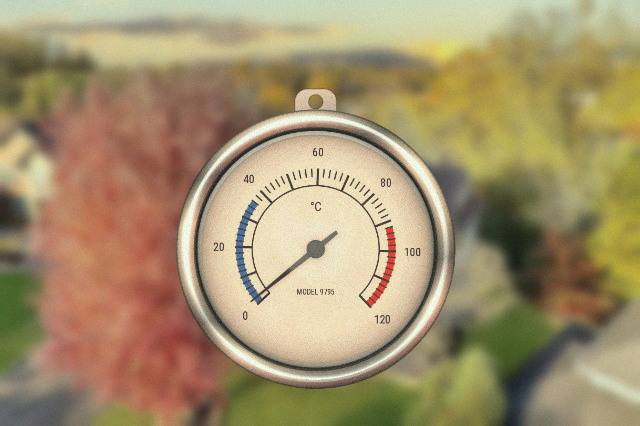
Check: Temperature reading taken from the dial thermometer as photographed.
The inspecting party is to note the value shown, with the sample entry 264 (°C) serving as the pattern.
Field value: 2 (°C)
